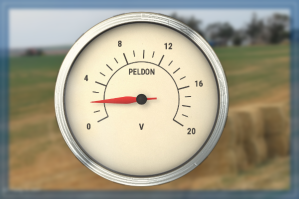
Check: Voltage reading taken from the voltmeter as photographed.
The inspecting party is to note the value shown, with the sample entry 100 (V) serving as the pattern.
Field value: 2 (V)
